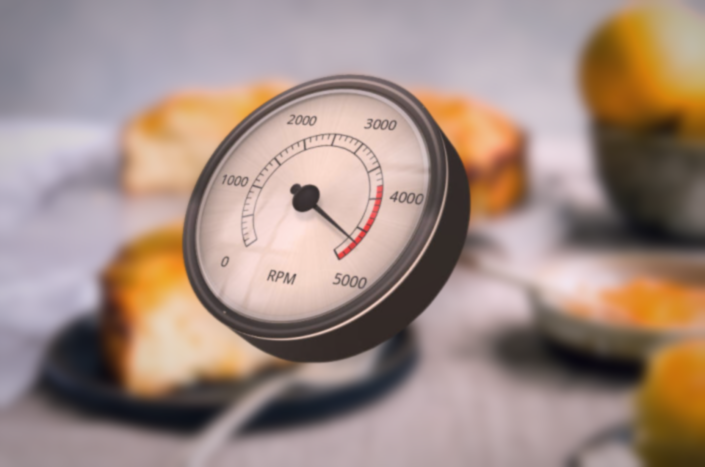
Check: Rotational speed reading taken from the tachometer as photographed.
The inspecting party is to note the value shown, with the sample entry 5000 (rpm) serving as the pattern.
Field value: 4700 (rpm)
